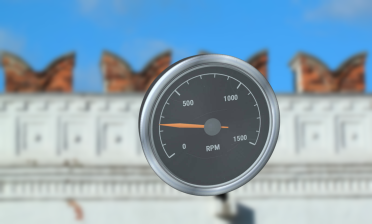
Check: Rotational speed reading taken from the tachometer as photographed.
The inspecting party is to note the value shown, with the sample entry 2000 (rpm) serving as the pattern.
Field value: 250 (rpm)
